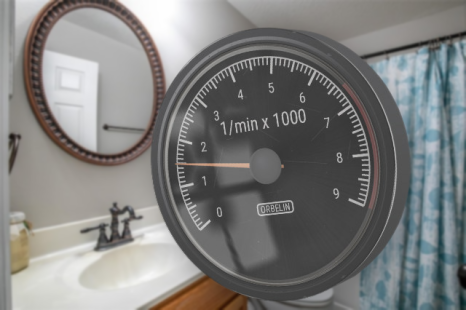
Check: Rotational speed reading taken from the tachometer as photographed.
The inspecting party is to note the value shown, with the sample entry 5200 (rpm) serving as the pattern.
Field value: 1500 (rpm)
